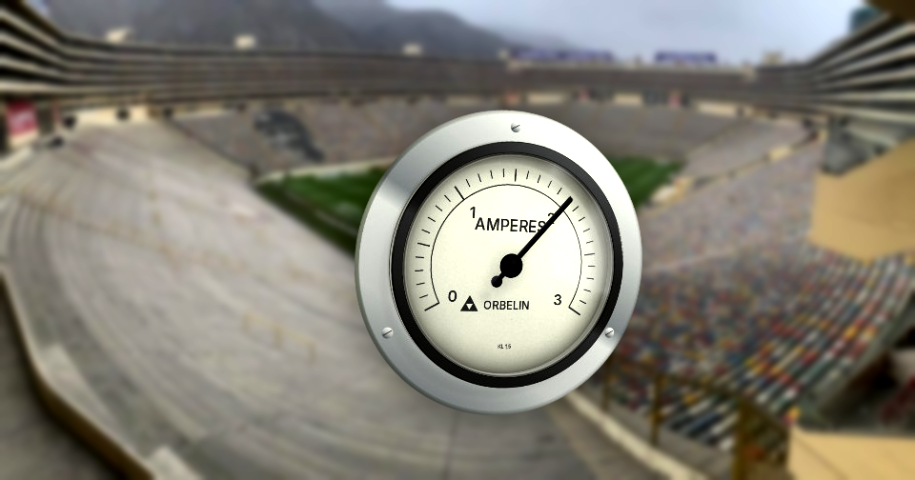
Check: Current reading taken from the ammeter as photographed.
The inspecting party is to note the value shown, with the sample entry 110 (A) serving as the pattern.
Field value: 2 (A)
